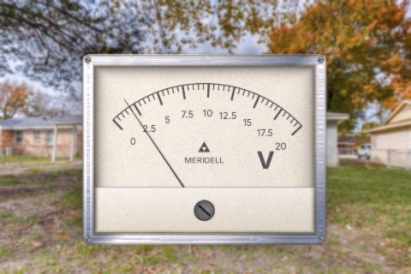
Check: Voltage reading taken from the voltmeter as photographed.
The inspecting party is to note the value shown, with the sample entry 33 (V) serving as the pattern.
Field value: 2 (V)
